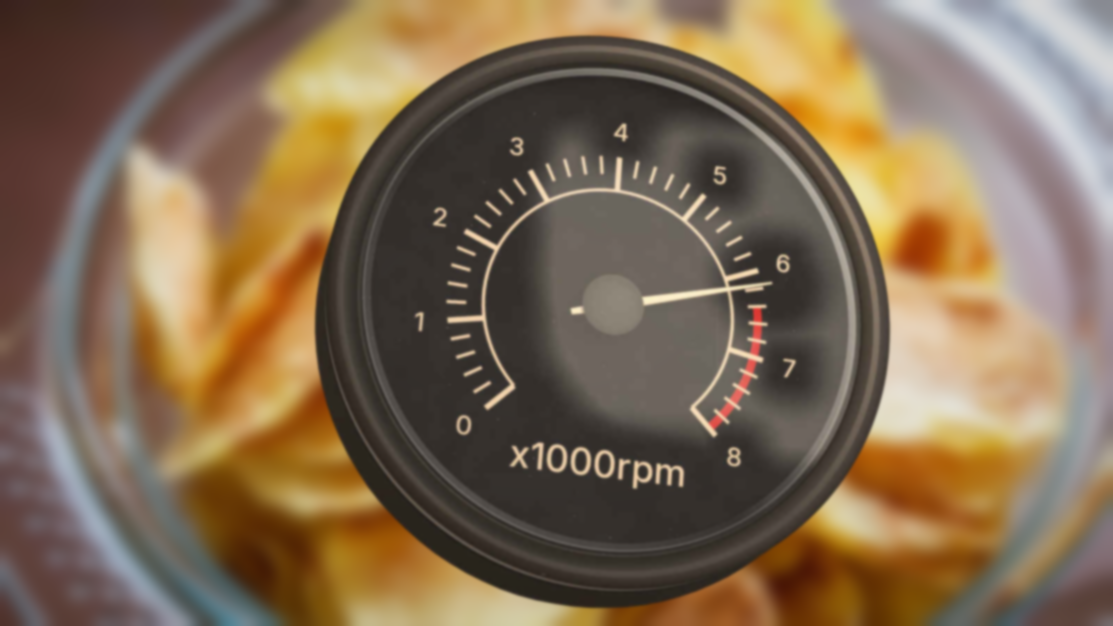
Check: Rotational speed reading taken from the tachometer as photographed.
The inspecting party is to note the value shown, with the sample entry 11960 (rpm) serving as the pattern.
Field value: 6200 (rpm)
